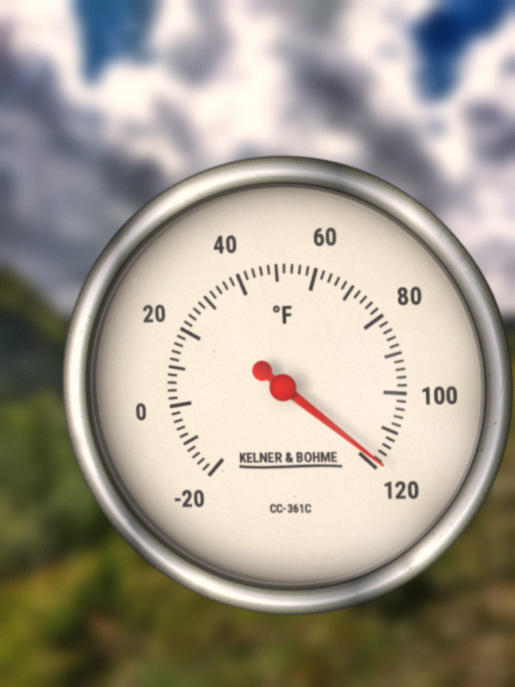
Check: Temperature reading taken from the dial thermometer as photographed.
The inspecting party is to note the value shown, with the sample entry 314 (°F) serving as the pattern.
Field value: 118 (°F)
